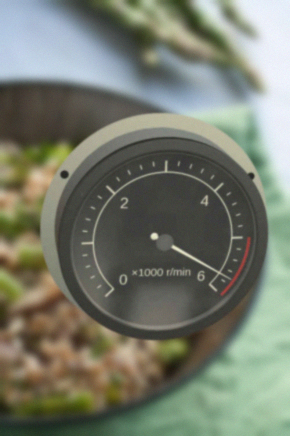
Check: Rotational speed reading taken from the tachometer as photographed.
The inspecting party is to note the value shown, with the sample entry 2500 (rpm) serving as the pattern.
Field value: 5700 (rpm)
